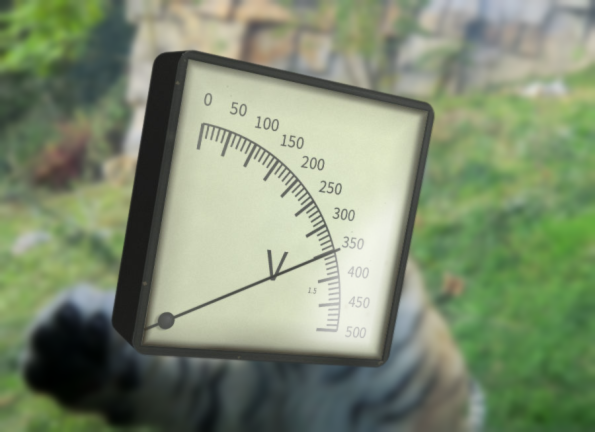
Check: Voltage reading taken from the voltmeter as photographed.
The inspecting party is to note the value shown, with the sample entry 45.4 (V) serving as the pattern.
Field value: 350 (V)
